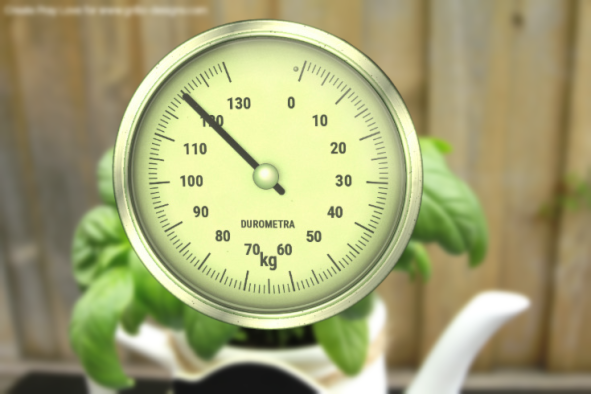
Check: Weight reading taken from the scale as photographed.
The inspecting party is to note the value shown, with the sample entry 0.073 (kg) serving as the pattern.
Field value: 120 (kg)
